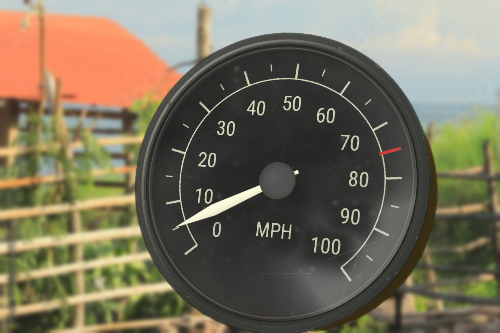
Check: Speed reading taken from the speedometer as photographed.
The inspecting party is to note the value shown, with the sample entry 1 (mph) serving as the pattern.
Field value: 5 (mph)
